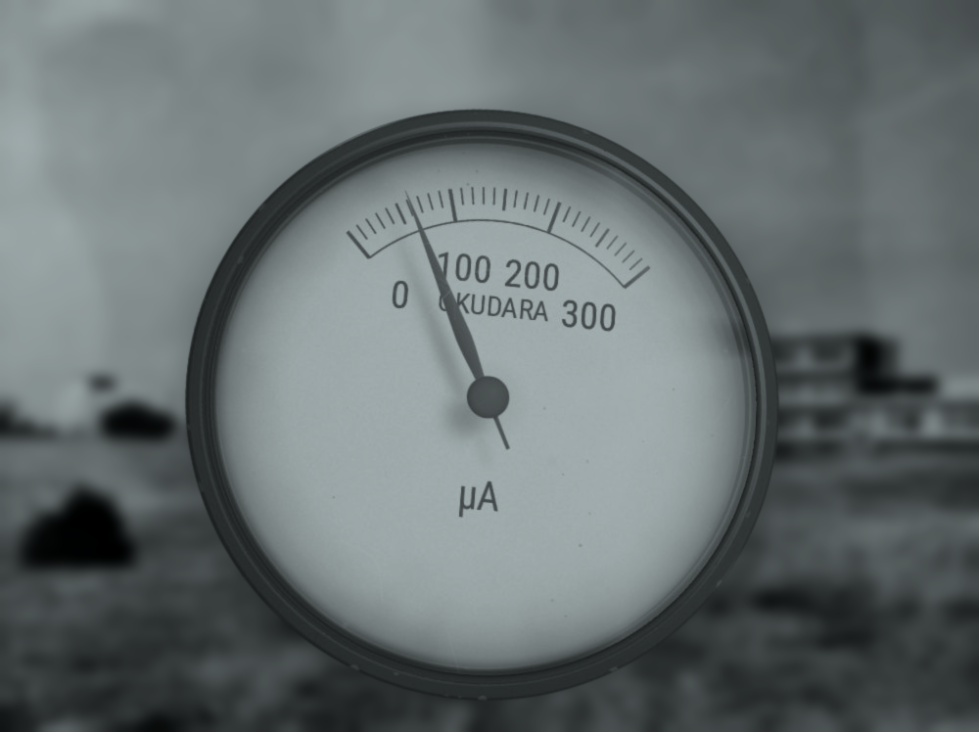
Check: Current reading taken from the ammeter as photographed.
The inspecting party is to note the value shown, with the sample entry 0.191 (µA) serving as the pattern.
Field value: 60 (µA)
